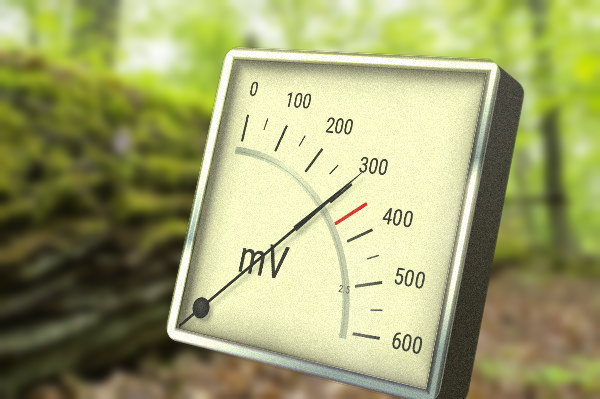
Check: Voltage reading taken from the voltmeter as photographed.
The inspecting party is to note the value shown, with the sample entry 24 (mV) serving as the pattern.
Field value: 300 (mV)
